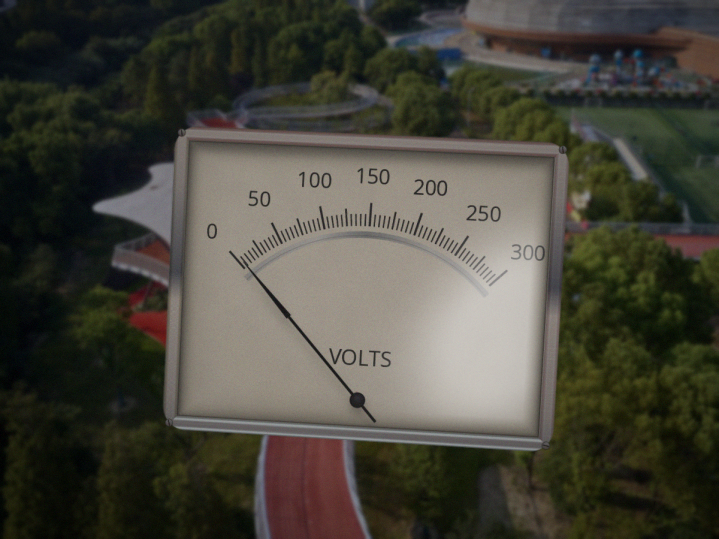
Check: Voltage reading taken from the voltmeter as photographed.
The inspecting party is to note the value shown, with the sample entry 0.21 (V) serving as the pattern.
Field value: 5 (V)
